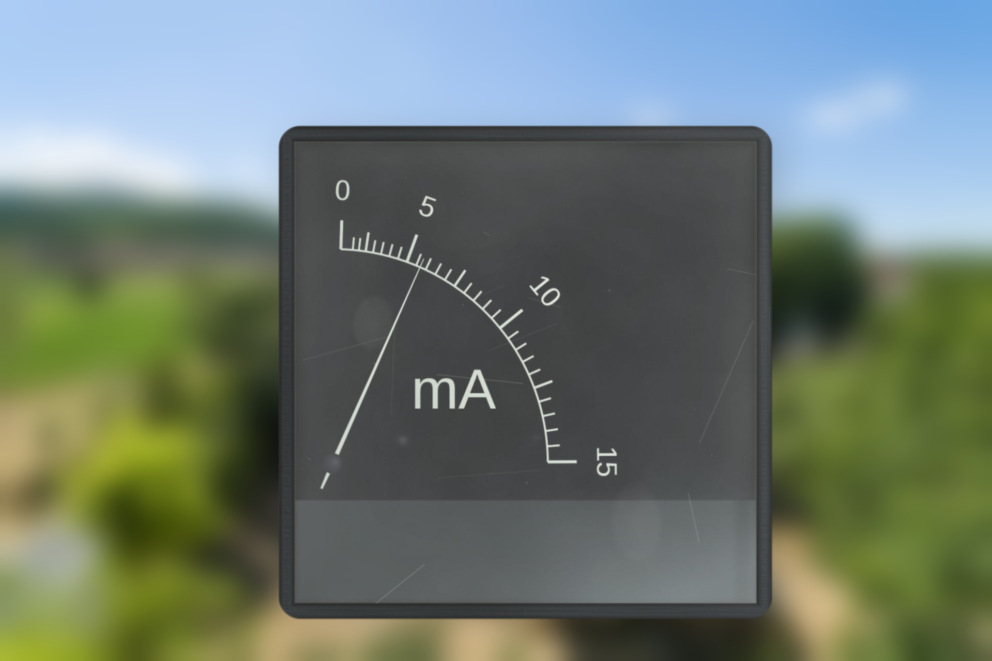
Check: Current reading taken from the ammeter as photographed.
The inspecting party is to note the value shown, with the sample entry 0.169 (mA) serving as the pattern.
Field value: 5.75 (mA)
